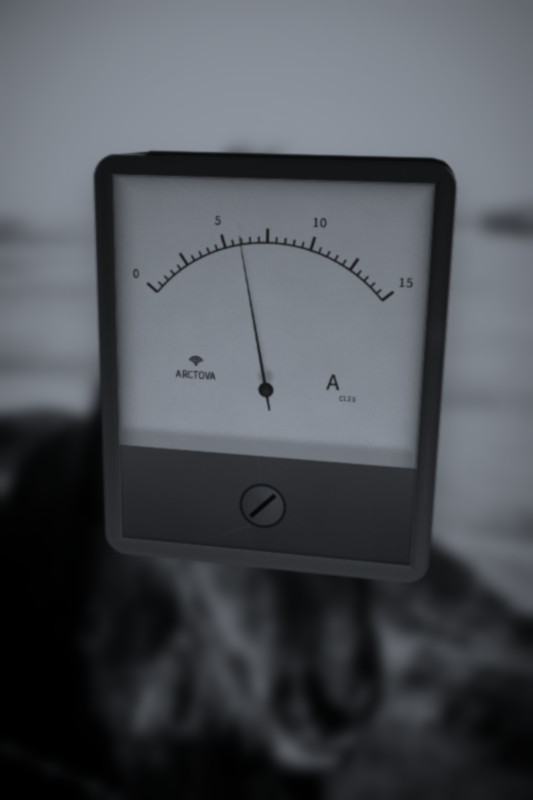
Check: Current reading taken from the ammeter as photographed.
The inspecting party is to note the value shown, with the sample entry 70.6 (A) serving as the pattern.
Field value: 6 (A)
